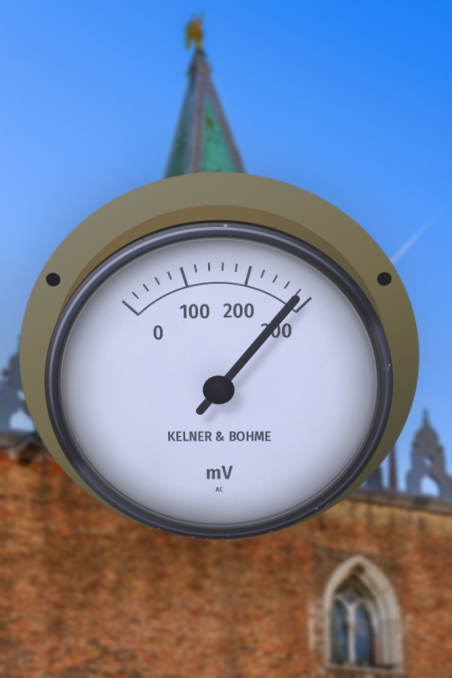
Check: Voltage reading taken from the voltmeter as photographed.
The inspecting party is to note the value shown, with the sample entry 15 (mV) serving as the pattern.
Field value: 280 (mV)
